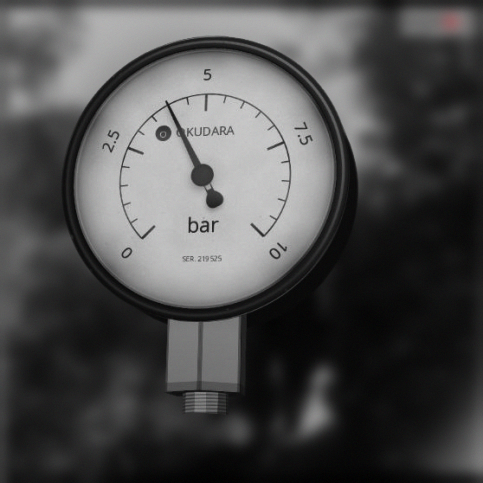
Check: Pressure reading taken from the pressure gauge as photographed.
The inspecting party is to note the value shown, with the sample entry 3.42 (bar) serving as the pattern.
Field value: 4 (bar)
